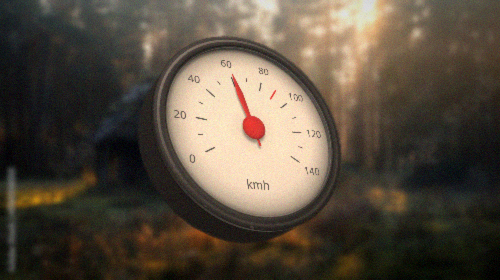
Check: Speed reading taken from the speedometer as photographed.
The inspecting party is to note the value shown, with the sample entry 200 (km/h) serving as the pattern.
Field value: 60 (km/h)
